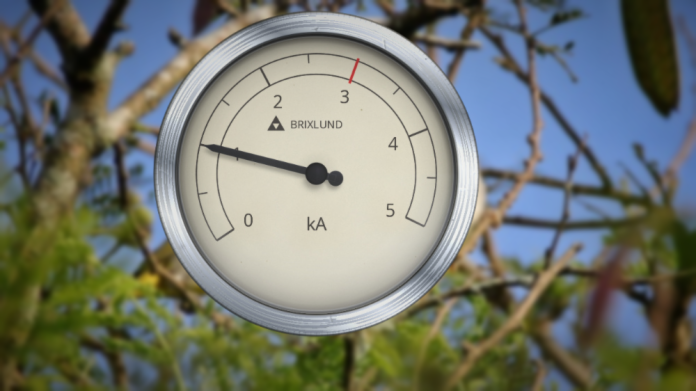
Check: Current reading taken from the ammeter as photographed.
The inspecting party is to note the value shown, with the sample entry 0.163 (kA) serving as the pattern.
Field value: 1 (kA)
